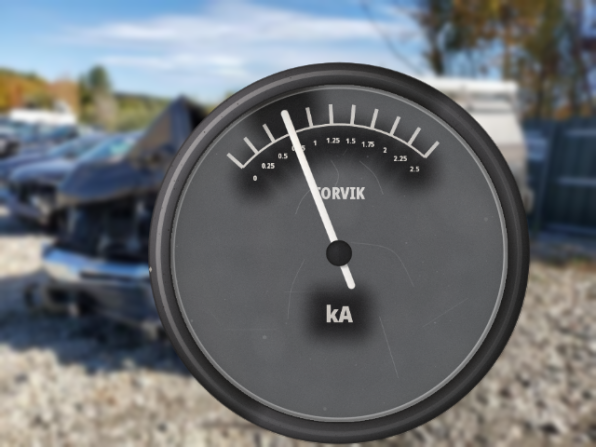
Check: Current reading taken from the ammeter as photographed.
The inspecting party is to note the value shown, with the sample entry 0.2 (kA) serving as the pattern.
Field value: 0.75 (kA)
